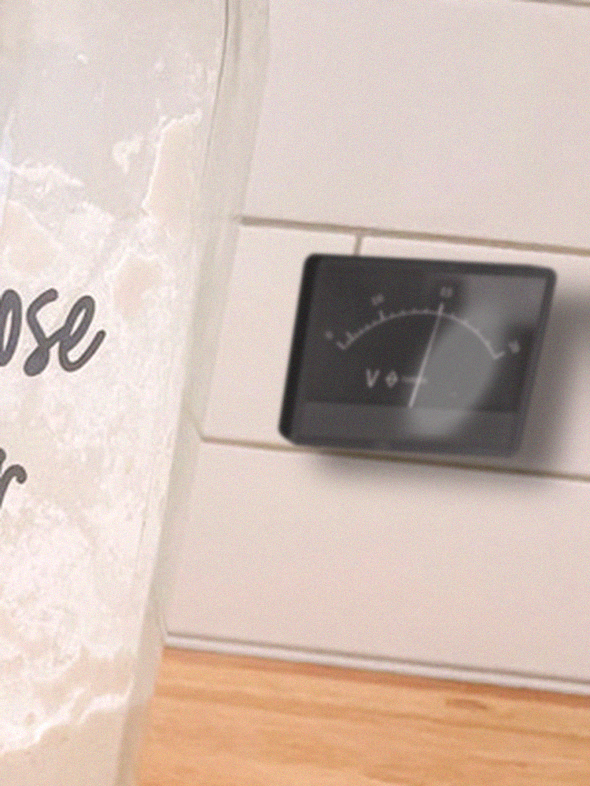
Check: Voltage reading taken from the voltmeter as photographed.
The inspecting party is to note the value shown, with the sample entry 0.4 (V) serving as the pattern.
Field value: 15 (V)
